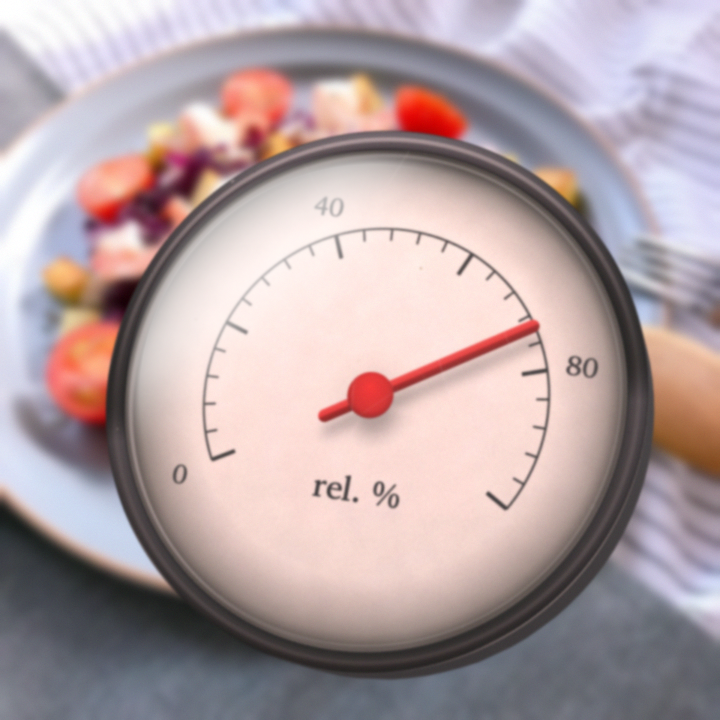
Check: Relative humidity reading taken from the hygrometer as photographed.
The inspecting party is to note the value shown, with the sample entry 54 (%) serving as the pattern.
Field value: 74 (%)
